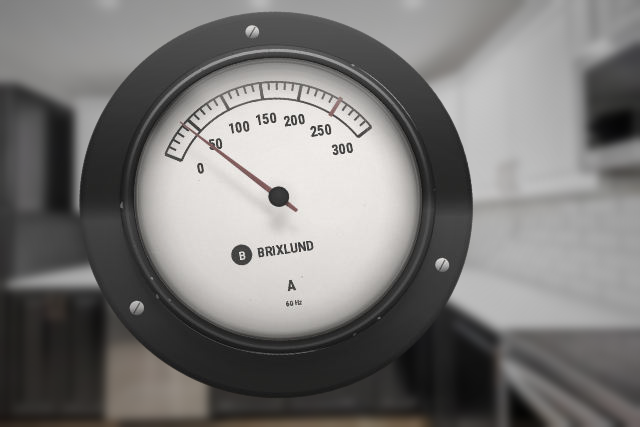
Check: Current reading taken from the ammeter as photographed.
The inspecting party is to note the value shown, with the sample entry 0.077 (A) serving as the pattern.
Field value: 40 (A)
